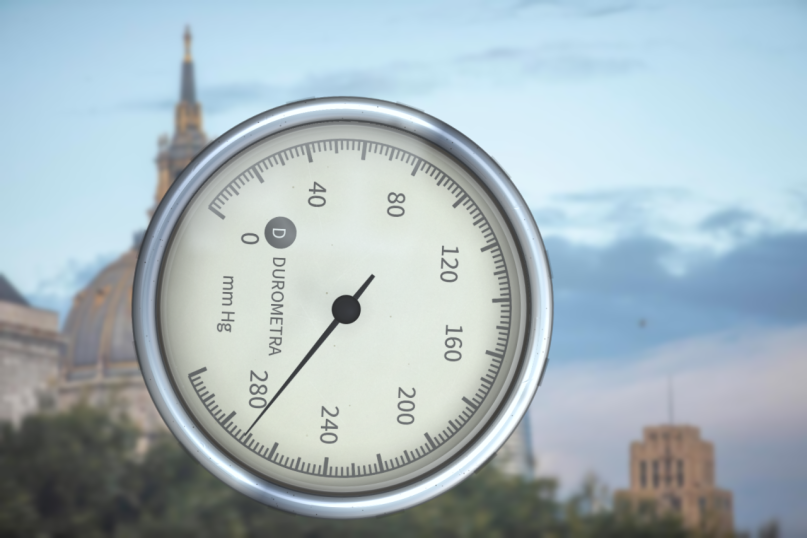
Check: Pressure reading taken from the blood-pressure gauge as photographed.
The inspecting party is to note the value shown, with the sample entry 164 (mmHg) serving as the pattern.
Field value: 272 (mmHg)
